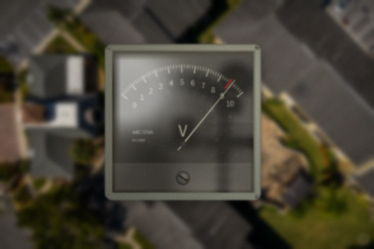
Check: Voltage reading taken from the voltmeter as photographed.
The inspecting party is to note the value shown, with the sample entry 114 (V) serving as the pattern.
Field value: 9 (V)
